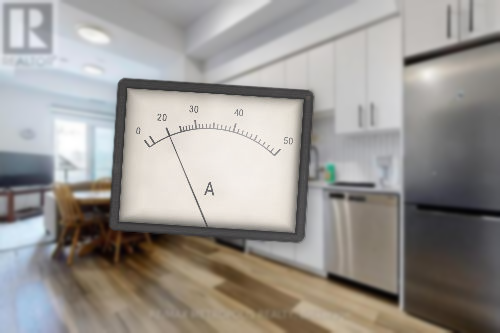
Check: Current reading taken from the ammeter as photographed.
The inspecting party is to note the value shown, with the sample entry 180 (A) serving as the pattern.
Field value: 20 (A)
